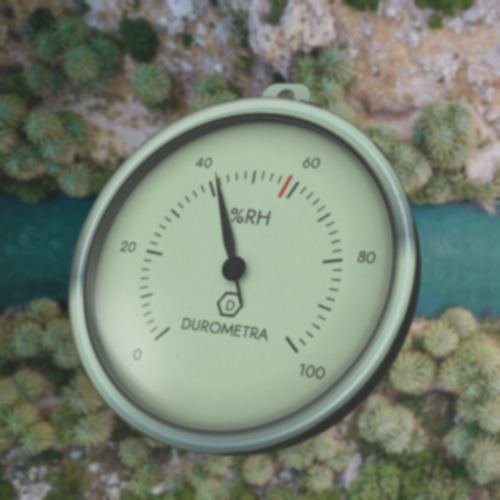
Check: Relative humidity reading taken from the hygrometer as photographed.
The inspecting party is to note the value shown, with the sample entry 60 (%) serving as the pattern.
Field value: 42 (%)
